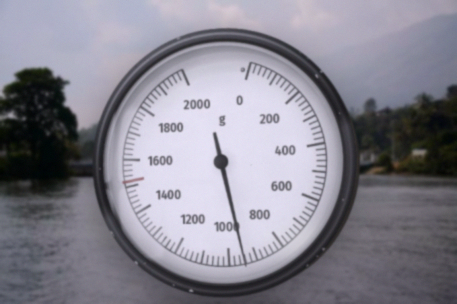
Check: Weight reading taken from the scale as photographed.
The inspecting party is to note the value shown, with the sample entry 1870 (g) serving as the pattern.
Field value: 940 (g)
